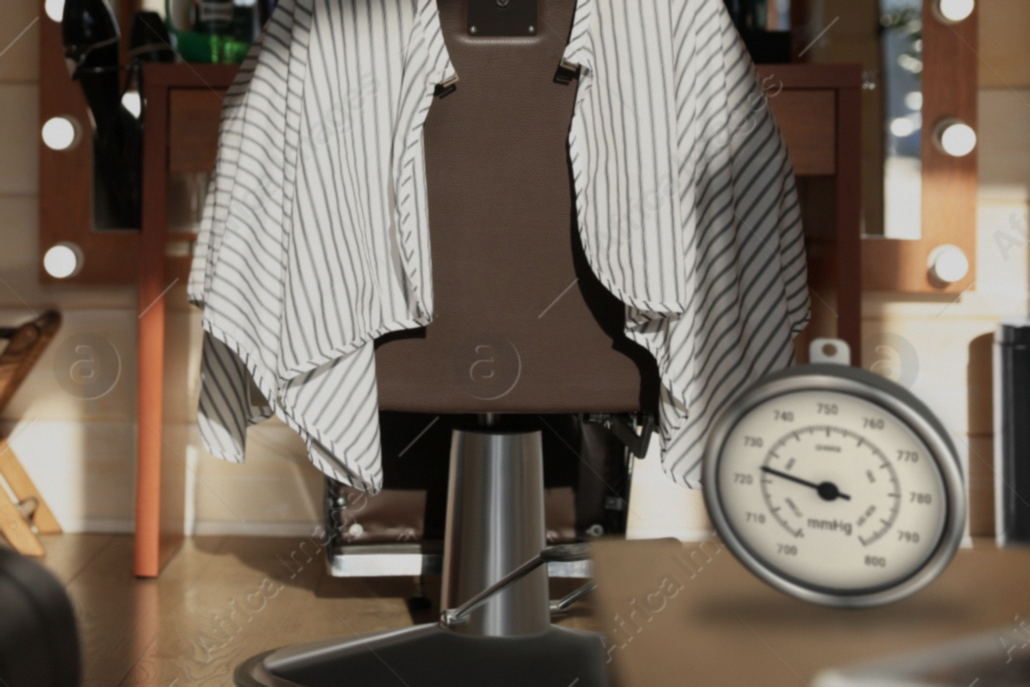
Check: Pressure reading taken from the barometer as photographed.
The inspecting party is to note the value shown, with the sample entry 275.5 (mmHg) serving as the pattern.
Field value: 725 (mmHg)
